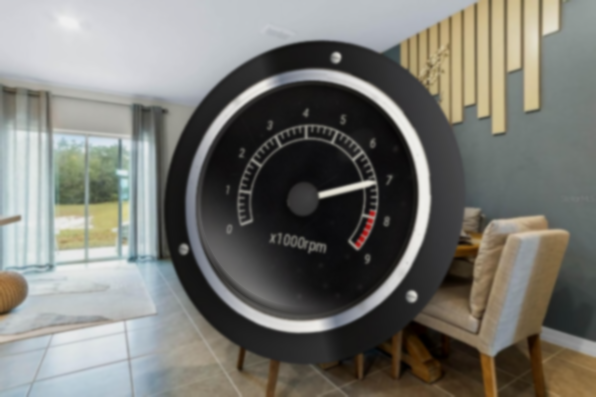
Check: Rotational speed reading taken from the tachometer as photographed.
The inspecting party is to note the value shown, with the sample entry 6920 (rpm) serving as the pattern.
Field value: 7000 (rpm)
